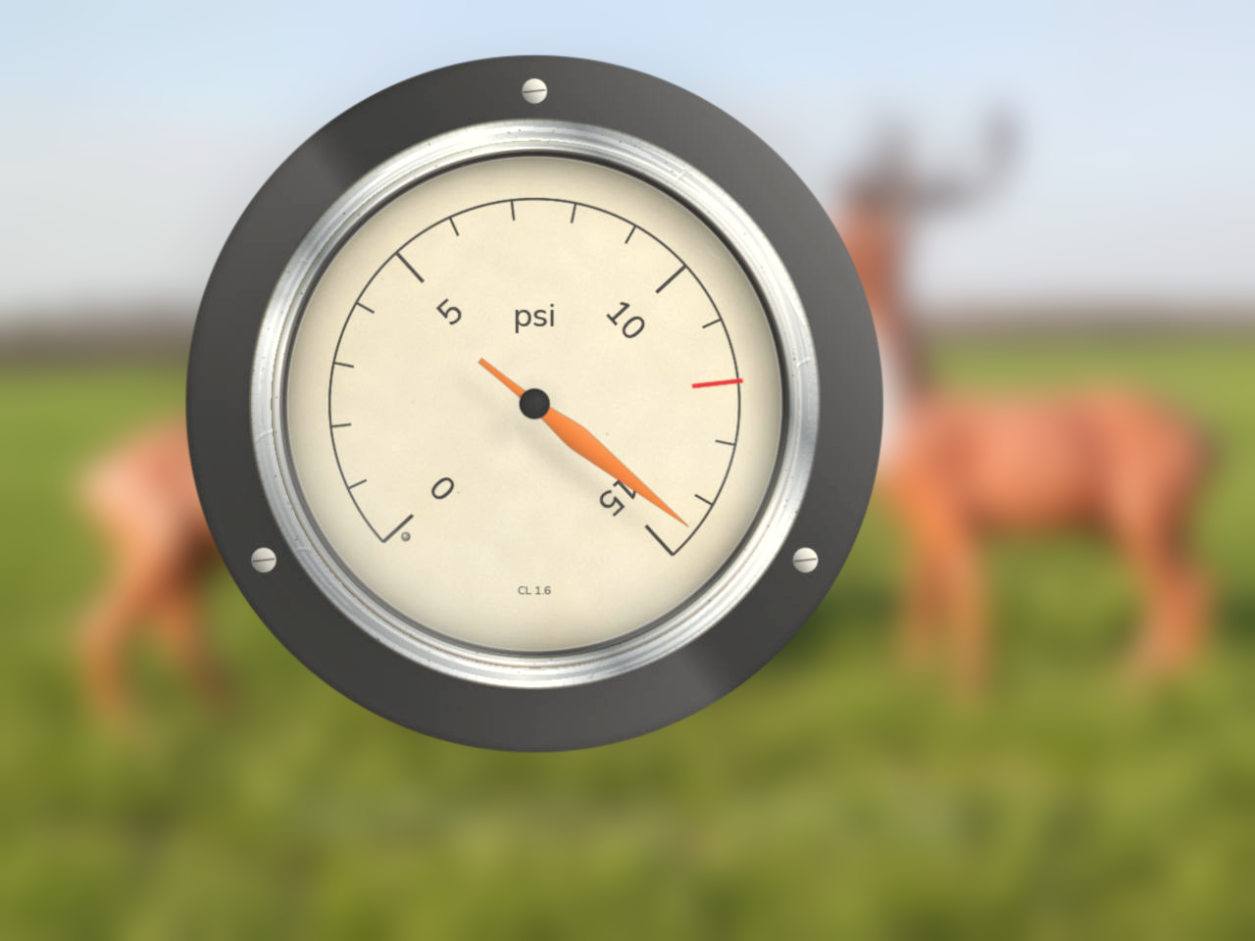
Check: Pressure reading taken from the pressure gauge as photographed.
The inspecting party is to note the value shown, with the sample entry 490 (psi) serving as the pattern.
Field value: 14.5 (psi)
